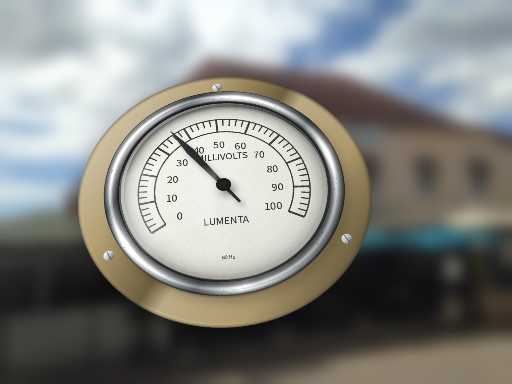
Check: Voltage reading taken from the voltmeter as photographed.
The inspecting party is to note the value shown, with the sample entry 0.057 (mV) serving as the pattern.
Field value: 36 (mV)
